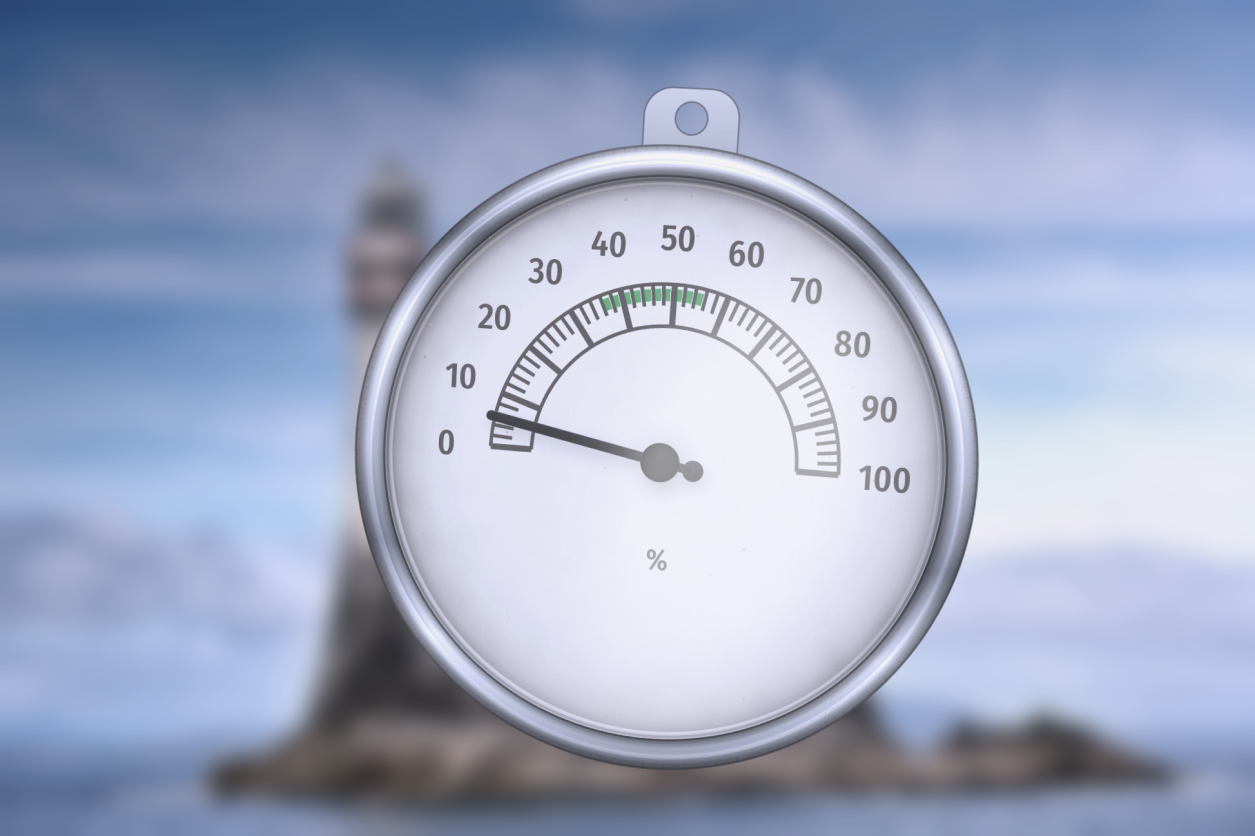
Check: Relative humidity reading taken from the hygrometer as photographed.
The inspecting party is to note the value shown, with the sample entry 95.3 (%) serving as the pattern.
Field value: 6 (%)
